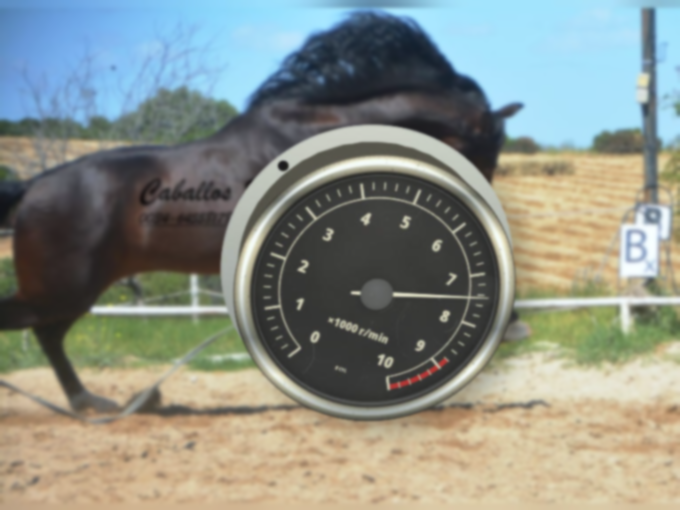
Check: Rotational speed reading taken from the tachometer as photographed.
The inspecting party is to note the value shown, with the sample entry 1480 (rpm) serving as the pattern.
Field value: 7400 (rpm)
